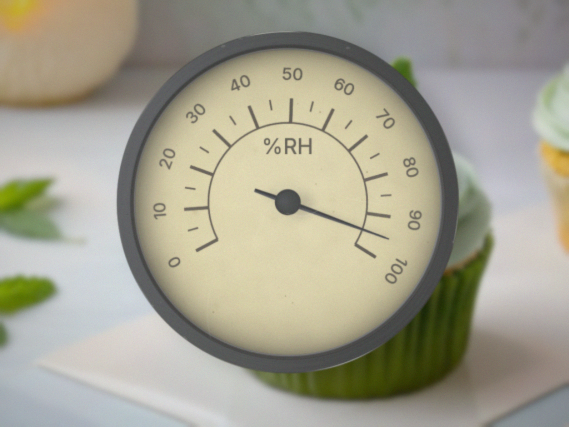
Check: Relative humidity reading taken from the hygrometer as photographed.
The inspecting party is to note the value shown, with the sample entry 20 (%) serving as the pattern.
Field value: 95 (%)
